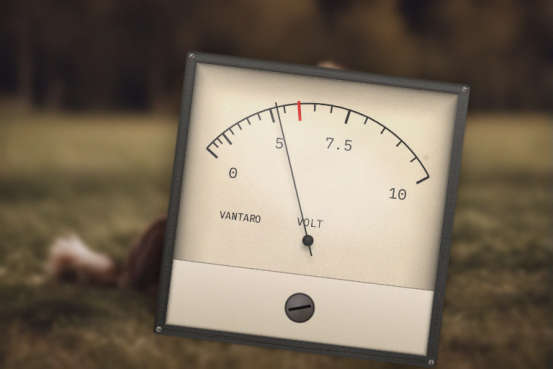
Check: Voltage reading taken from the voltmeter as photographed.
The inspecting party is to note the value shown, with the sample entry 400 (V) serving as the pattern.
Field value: 5.25 (V)
